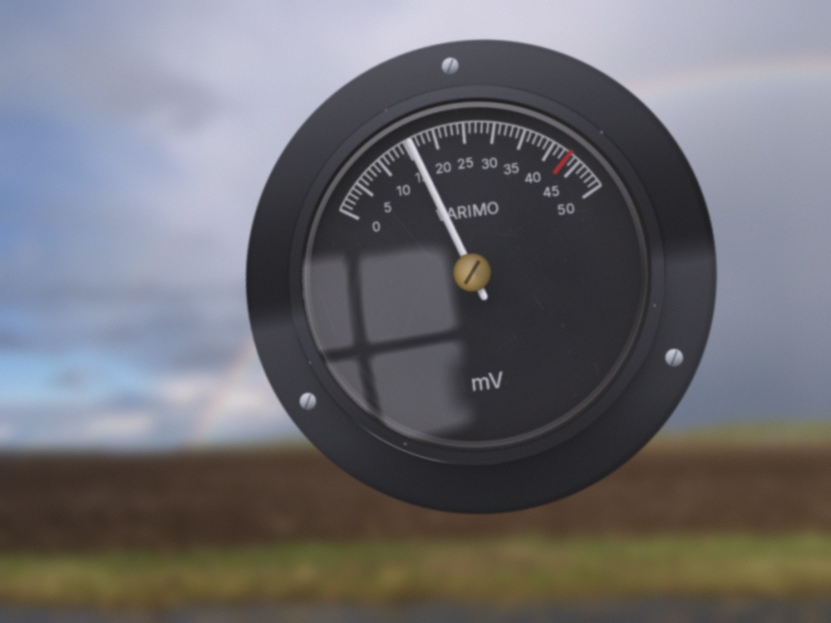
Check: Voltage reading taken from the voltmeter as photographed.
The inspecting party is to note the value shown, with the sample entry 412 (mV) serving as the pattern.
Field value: 16 (mV)
